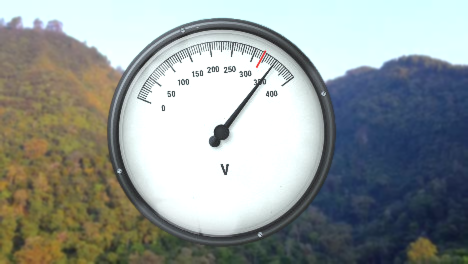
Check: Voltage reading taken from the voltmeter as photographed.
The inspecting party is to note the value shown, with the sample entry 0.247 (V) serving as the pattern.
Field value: 350 (V)
